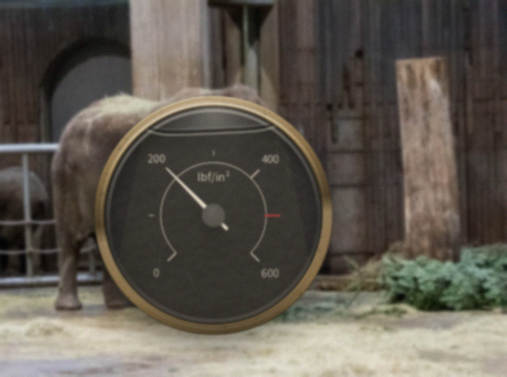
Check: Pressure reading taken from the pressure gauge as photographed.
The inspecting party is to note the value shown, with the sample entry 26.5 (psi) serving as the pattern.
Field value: 200 (psi)
